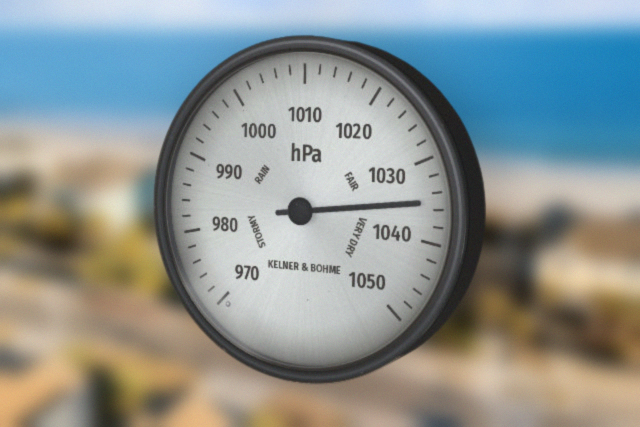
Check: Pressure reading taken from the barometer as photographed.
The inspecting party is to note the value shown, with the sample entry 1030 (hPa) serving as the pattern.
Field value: 1035 (hPa)
